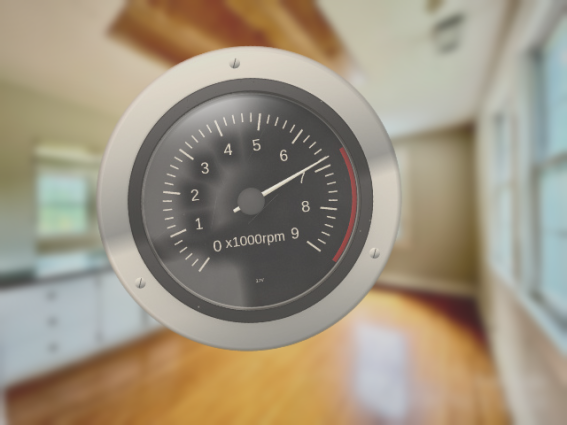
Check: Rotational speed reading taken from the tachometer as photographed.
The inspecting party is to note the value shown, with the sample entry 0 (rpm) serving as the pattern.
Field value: 6800 (rpm)
